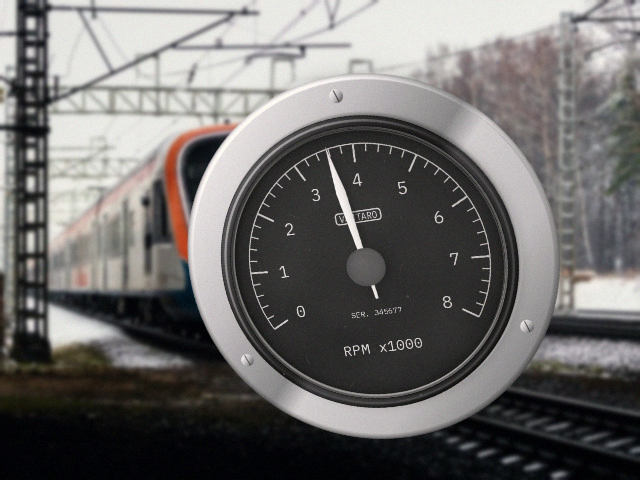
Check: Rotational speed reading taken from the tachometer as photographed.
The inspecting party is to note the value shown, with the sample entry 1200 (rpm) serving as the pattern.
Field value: 3600 (rpm)
